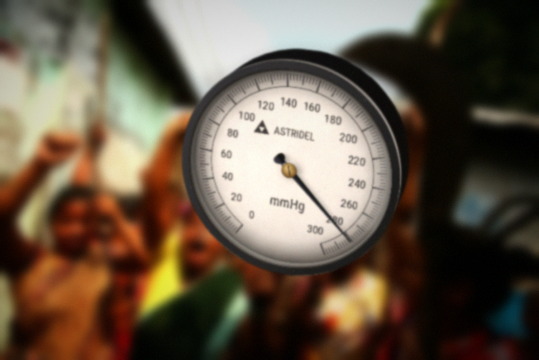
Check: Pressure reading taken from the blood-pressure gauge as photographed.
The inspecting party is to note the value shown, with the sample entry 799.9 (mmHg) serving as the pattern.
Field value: 280 (mmHg)
